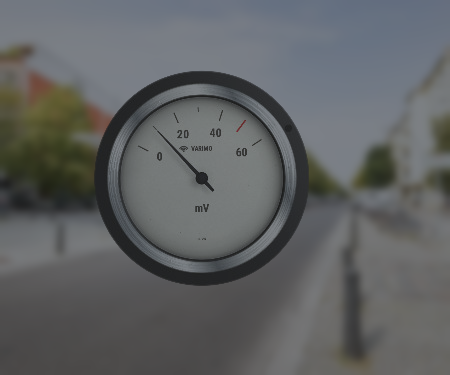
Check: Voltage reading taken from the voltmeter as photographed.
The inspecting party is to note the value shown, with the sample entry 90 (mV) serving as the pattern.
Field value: 10 (mV)
